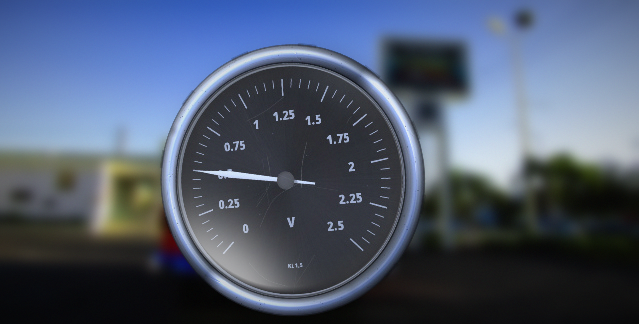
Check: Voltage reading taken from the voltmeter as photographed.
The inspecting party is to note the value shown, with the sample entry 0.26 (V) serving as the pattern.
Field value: 0.5 (V)
